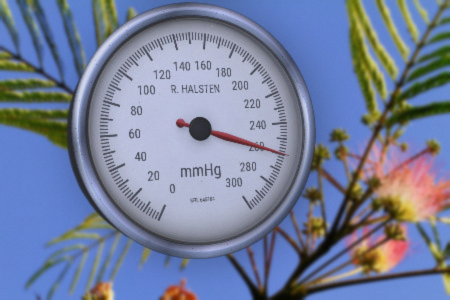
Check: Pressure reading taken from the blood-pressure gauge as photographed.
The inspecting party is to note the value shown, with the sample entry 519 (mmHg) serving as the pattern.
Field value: 260 (mmHg)
